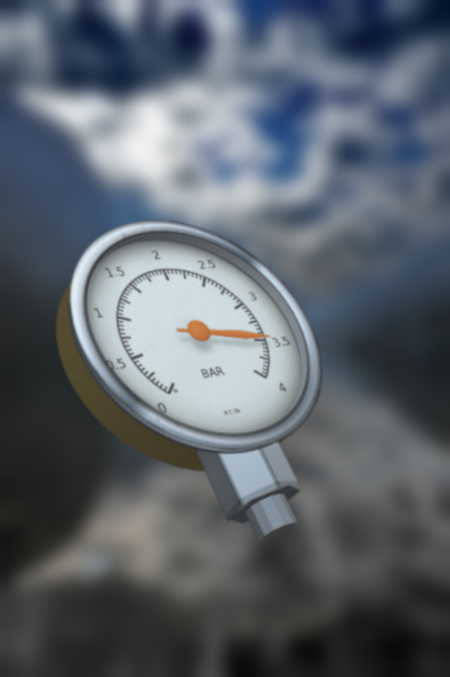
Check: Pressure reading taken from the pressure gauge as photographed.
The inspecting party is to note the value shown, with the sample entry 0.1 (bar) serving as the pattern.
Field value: 3.5 (bar)
